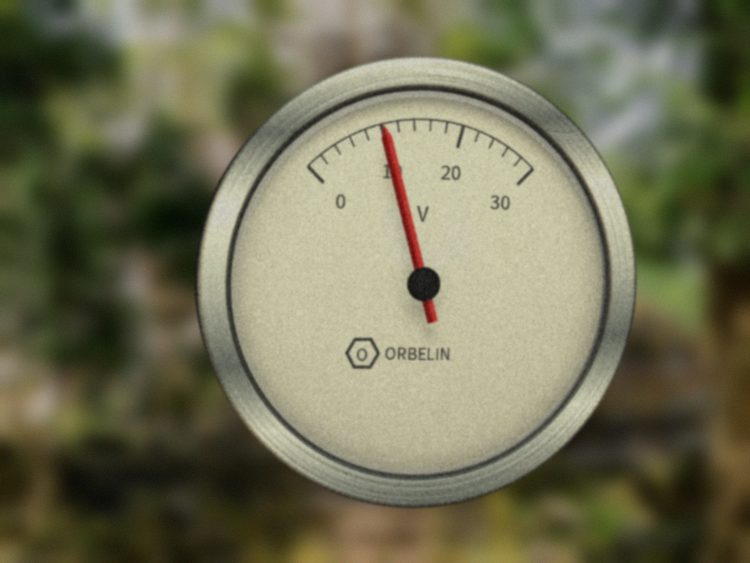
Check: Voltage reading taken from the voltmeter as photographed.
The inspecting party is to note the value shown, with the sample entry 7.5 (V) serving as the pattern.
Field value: 10 (V)
